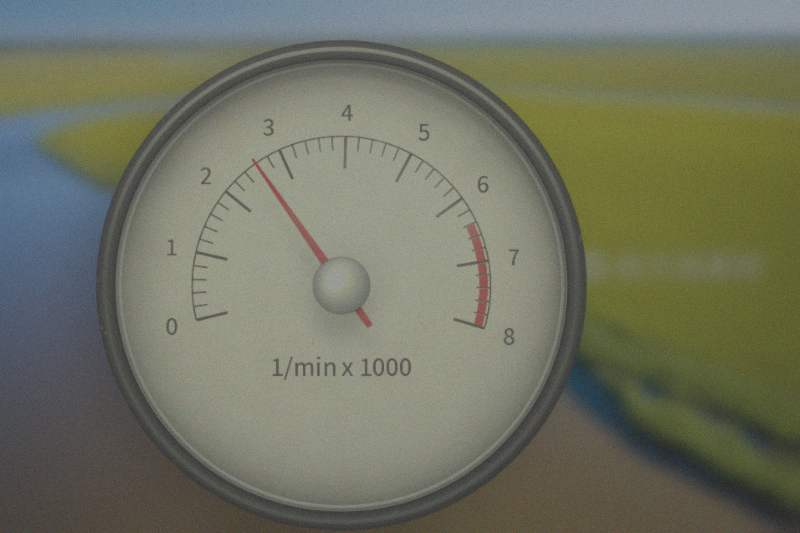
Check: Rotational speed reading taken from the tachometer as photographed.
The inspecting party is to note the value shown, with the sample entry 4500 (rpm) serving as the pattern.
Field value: 2600 (rpm)
